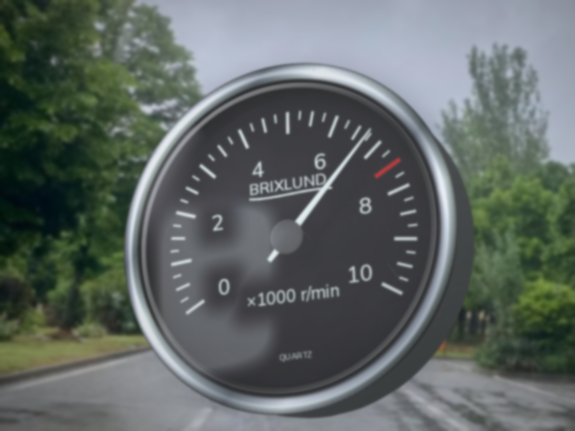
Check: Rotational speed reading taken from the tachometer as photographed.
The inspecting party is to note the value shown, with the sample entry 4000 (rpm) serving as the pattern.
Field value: 6750 (rpm)
